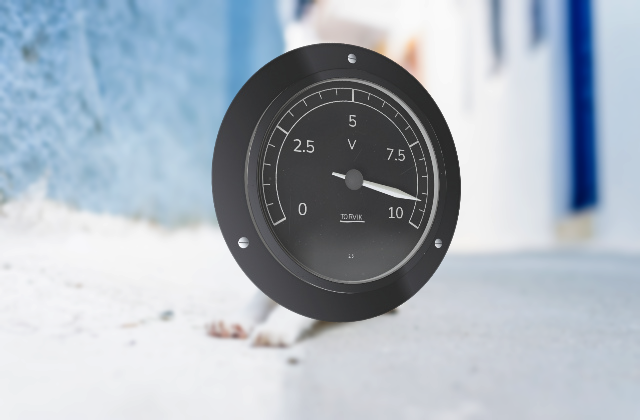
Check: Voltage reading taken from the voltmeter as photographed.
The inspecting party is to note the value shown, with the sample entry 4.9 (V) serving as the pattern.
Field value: 9.25 (V)
